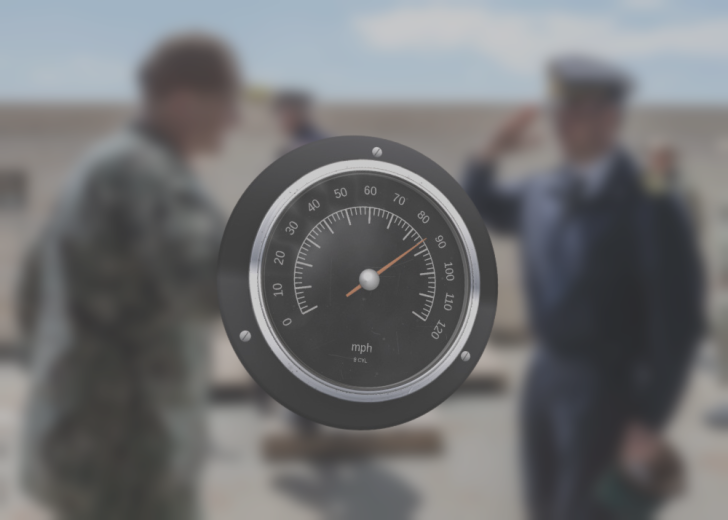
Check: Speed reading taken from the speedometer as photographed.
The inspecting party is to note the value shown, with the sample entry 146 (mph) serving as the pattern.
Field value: 86 (mph)
